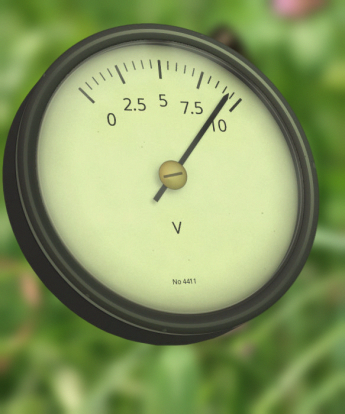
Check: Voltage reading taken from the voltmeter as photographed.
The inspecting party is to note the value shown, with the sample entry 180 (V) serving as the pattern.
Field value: 9.25 (V)
